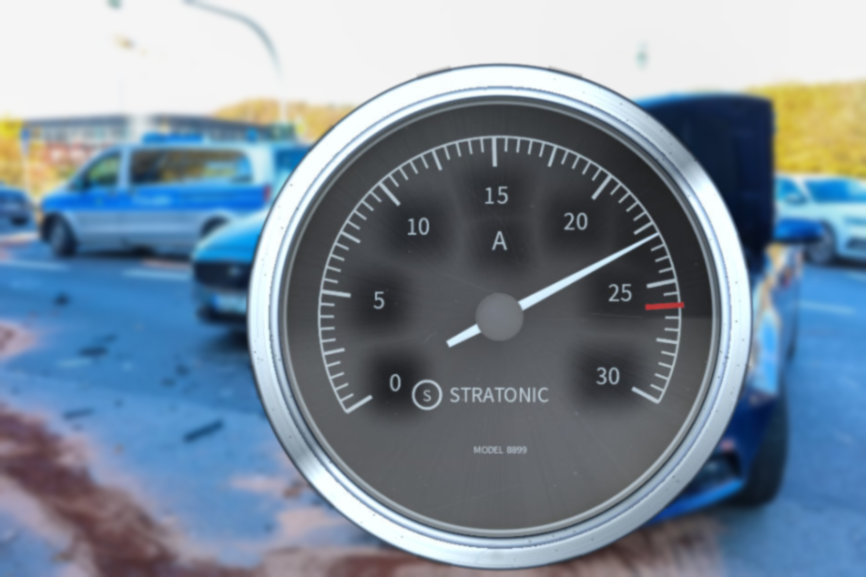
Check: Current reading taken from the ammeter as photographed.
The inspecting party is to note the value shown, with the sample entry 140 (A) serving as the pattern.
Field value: 23 (A)
